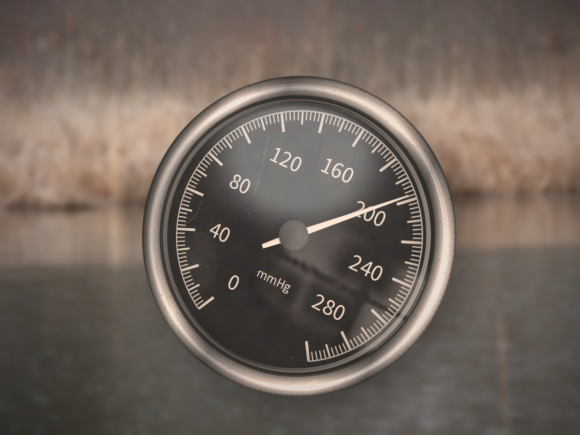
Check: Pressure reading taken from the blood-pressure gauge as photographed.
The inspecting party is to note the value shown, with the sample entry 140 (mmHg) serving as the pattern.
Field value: 198 (mmHg)
